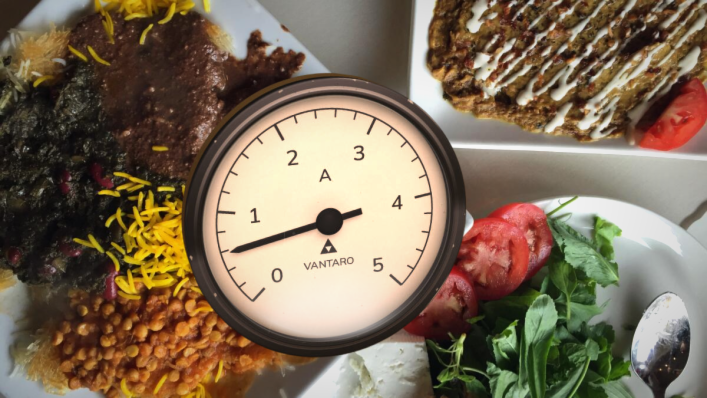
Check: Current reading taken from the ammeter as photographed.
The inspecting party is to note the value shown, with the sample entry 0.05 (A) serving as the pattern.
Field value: 0.6 (A)
